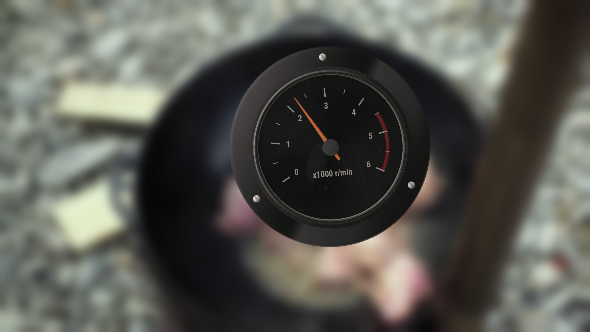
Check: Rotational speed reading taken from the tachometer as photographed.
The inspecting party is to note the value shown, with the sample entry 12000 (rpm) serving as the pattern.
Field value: 2250 (rpm)
